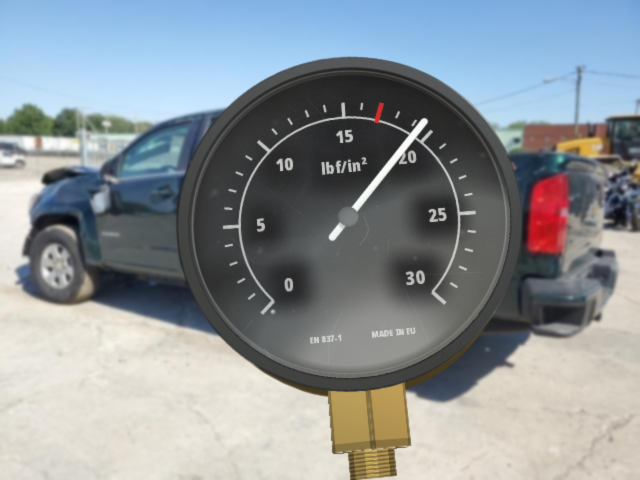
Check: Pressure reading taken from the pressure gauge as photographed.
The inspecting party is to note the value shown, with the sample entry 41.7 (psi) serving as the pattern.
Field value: 19.5 (psi)
